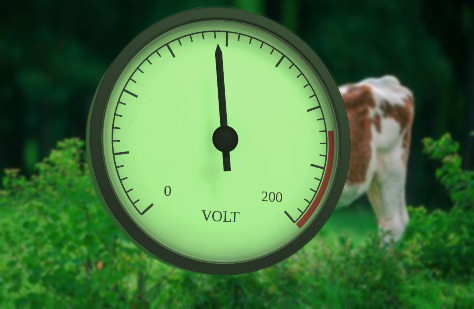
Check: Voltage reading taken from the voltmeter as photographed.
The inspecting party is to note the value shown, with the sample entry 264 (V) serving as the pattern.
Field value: 95 (V)
